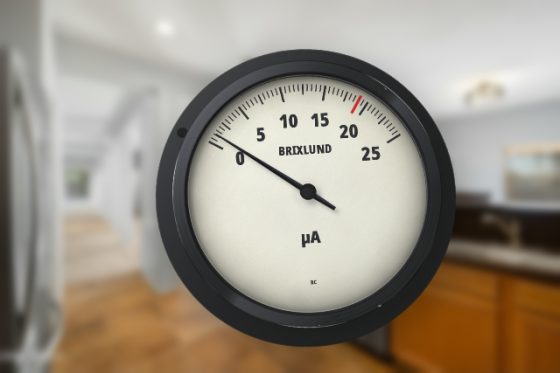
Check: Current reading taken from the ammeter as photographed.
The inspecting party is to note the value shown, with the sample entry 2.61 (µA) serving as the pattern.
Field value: 1 (µA)
